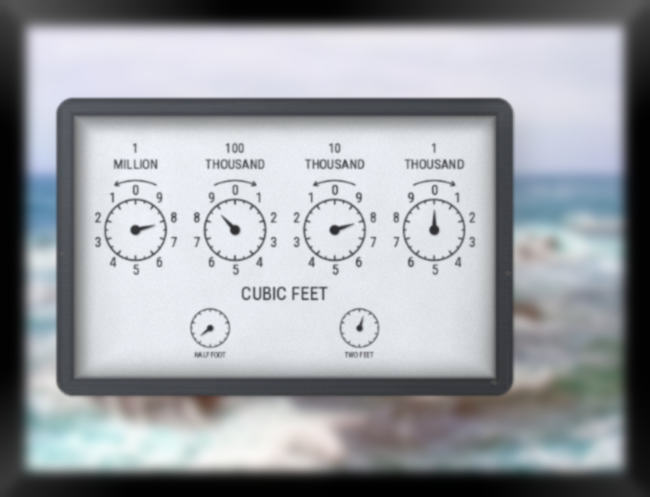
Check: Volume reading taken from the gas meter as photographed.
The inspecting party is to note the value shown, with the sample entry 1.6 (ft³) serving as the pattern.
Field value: 788000 (ft³)
